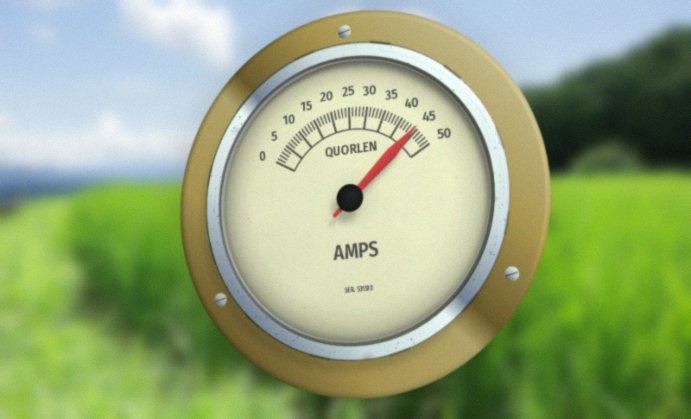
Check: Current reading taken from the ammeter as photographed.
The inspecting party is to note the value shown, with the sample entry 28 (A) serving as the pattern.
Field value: 45 (A)
